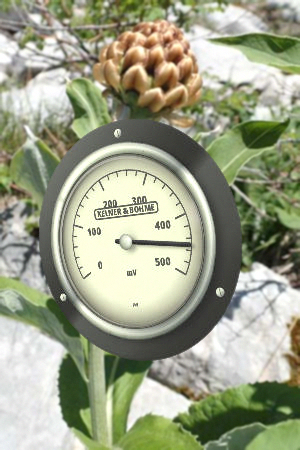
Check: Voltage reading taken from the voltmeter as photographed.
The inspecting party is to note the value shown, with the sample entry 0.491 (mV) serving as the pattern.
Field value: 450 (mV)
